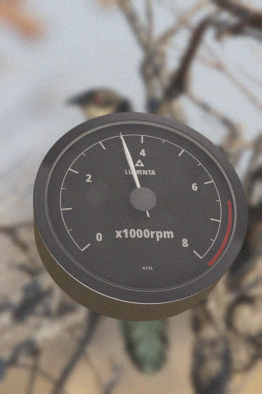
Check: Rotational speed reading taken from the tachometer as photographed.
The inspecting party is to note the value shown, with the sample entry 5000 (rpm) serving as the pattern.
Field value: 3500 (rpm)
